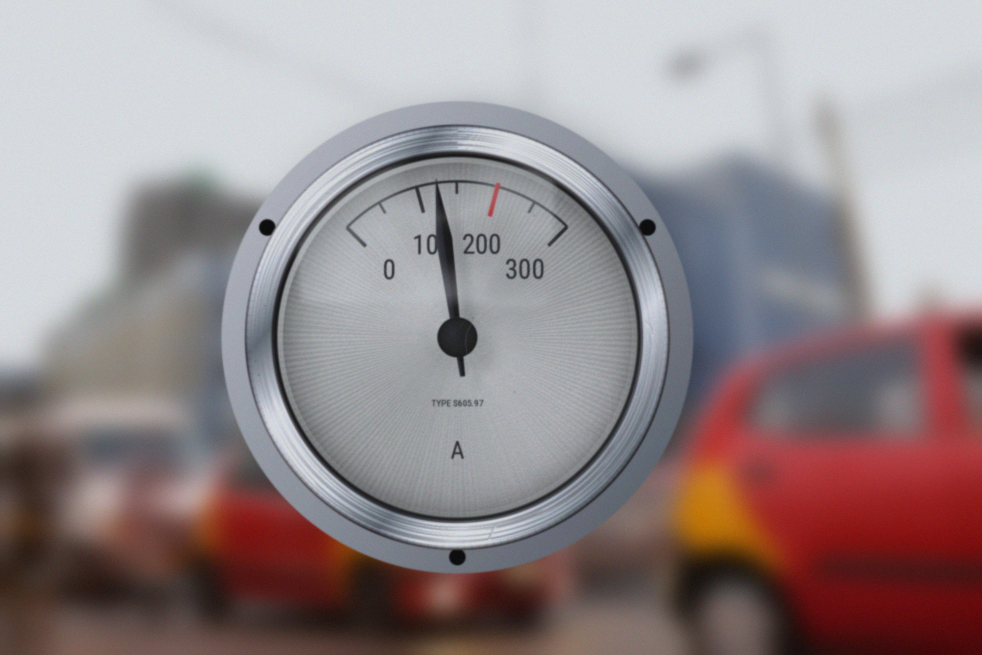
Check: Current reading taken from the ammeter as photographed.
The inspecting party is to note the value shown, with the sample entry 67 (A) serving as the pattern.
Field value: 125 (A)
